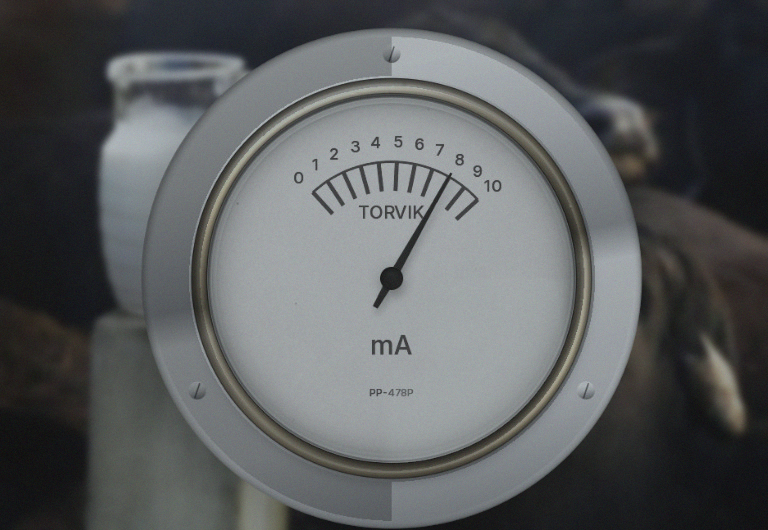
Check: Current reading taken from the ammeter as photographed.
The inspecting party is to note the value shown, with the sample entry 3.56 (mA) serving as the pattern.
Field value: 8 (mA)
